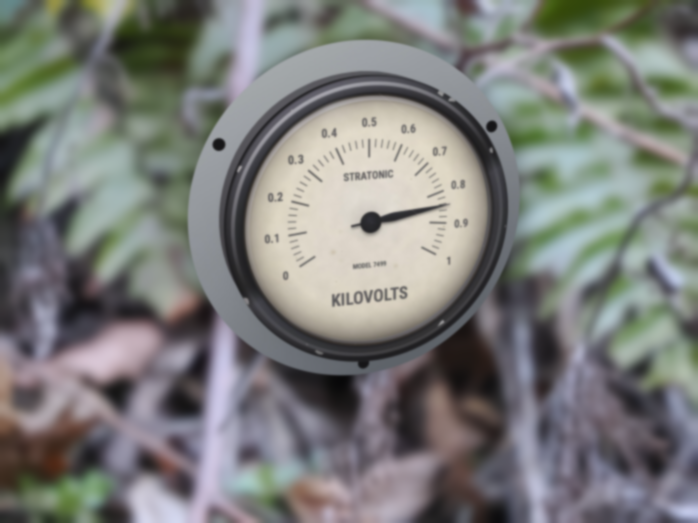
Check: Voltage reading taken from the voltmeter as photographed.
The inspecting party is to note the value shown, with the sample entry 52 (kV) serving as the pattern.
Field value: 0.84 (kV)
